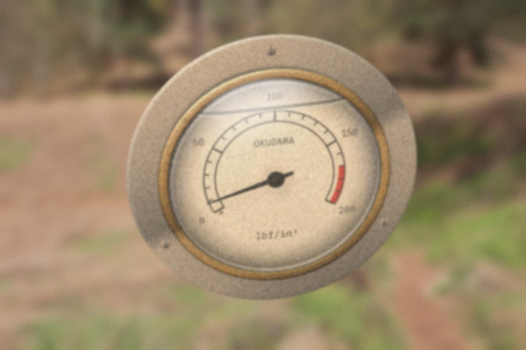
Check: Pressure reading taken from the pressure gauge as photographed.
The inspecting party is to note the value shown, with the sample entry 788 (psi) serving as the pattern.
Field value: 10 (psi)
